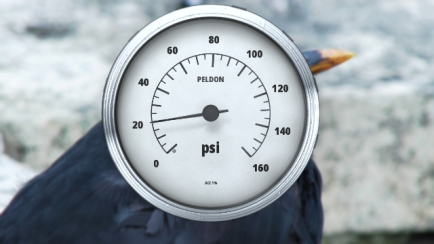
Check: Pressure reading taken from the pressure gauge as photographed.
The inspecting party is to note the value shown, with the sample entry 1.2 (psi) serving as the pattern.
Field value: 20 (psi)
